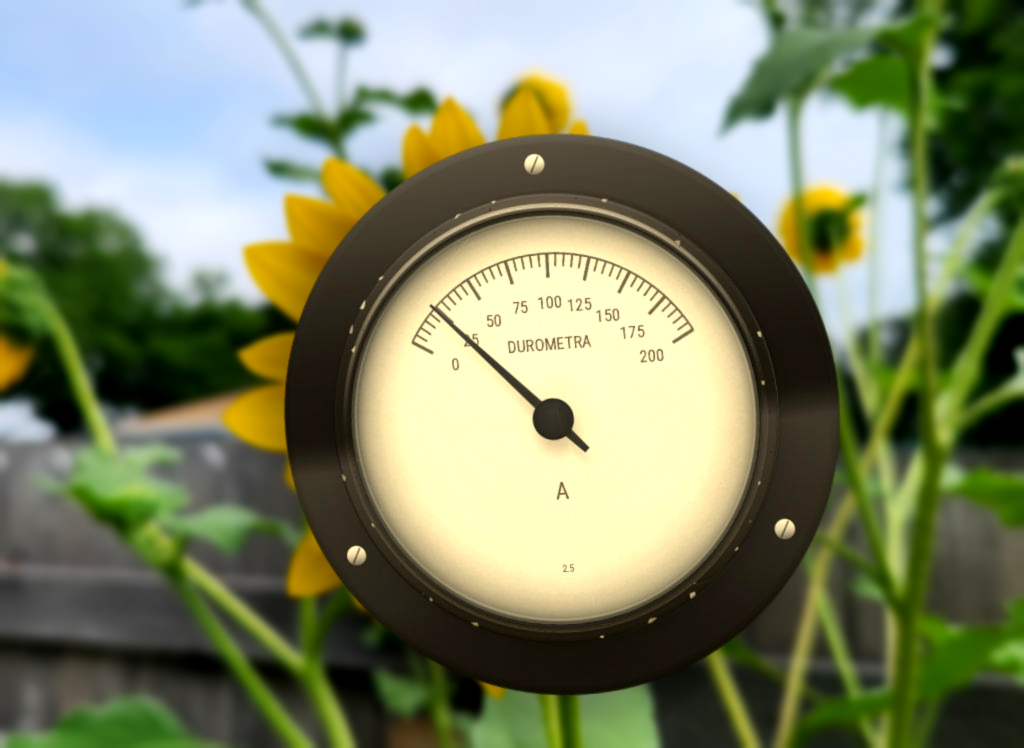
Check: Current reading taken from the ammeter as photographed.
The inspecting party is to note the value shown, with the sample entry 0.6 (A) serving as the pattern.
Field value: 25 (A)
